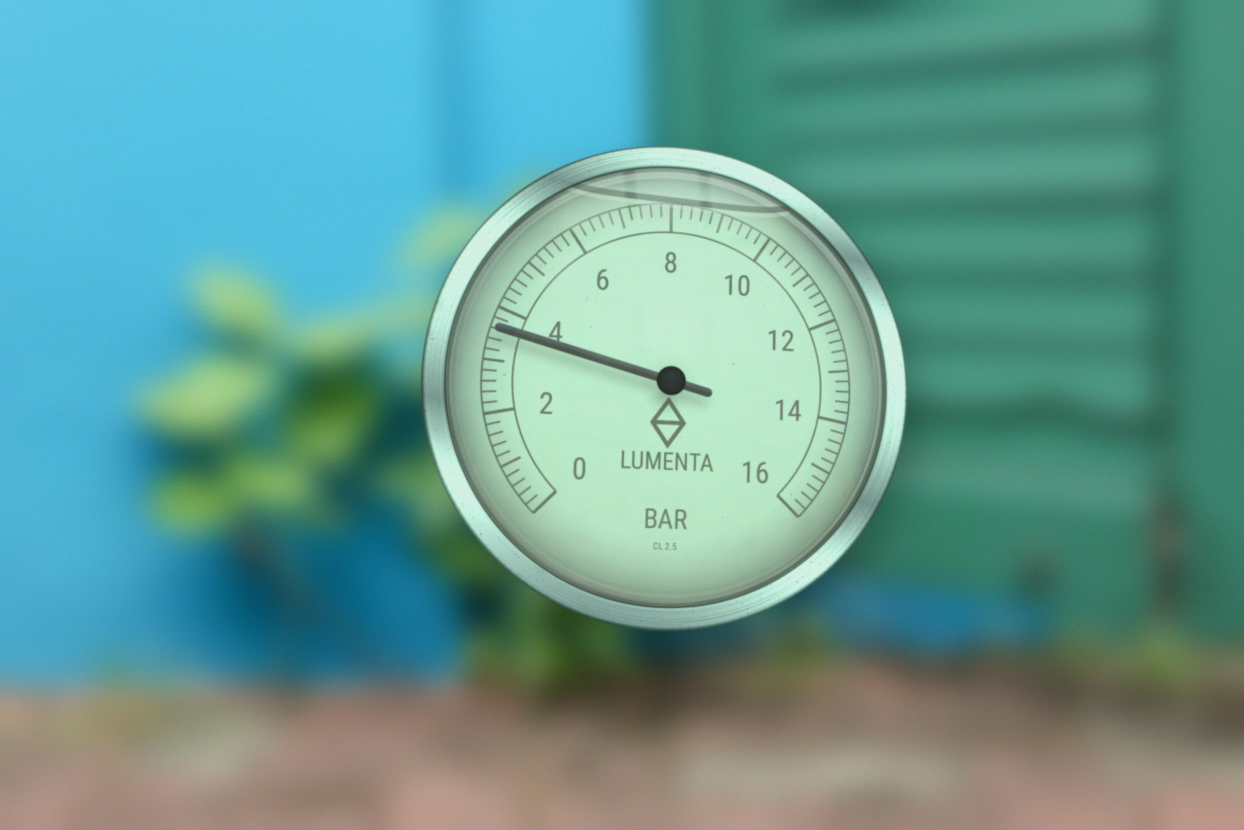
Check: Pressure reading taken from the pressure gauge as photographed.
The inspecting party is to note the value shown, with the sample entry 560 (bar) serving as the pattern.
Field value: 3.6 (bar)
